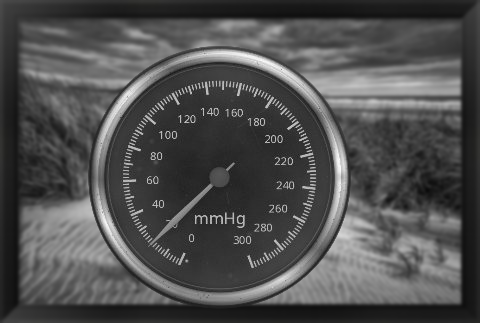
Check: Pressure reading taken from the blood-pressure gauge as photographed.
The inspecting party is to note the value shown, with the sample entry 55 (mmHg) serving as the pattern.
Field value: 20 (mmHg)
